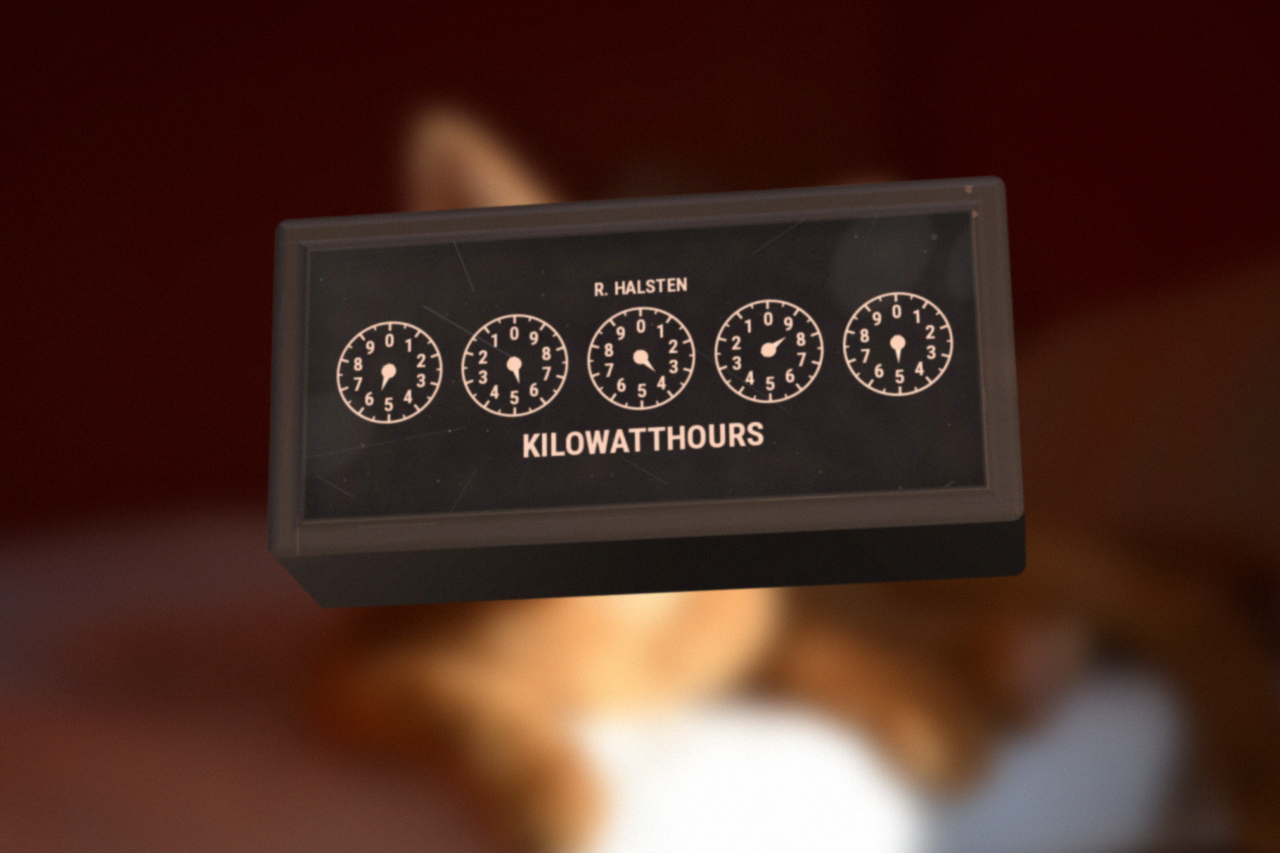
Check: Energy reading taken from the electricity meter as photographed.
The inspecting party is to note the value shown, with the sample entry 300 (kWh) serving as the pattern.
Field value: 55385 (kWh)
